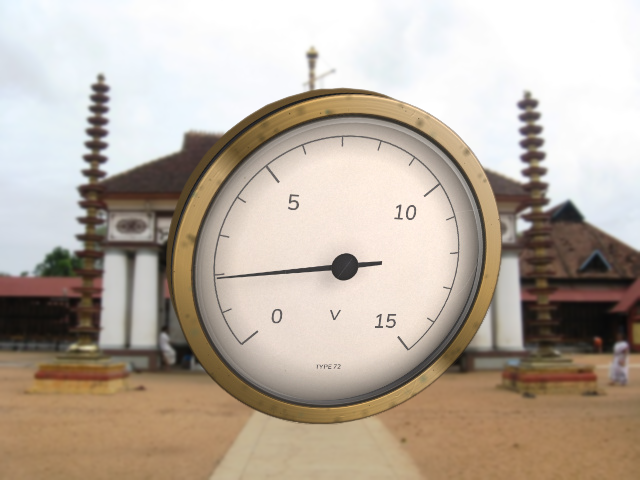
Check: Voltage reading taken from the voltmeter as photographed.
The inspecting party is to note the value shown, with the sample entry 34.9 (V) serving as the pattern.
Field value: 2 (V)
